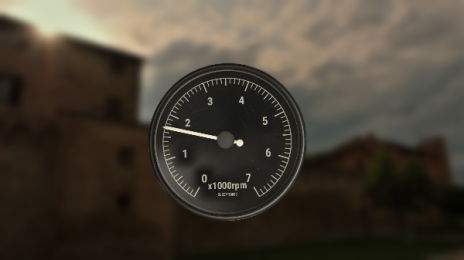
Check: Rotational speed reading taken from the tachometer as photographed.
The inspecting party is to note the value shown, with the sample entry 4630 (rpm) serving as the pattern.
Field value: 1700 (rpm)
